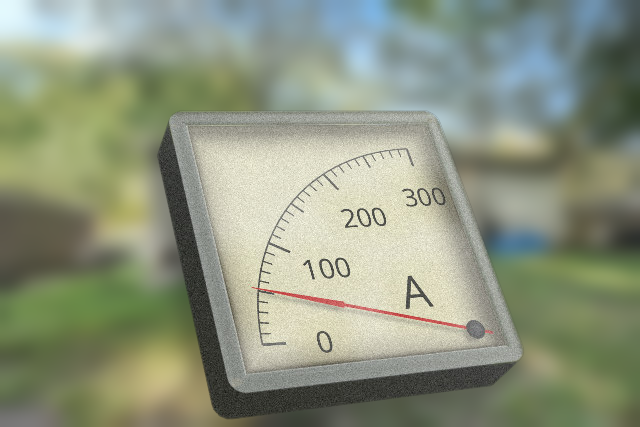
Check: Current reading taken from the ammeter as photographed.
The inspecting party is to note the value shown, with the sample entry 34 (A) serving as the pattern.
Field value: 50 (A)
